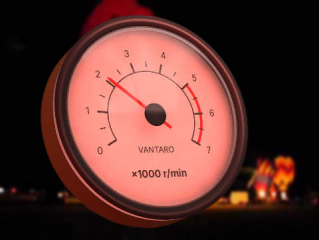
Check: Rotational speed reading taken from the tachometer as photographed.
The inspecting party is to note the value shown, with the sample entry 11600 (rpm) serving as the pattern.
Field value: 2000 (rpm)
